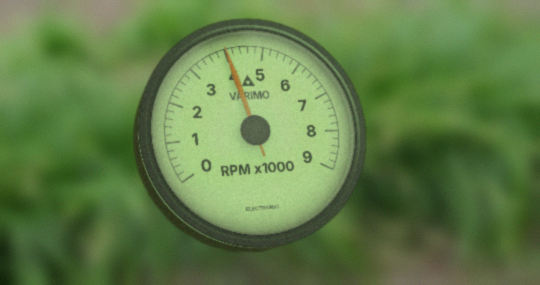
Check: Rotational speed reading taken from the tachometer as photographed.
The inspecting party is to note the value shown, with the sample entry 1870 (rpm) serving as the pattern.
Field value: 4000 (rpm)
